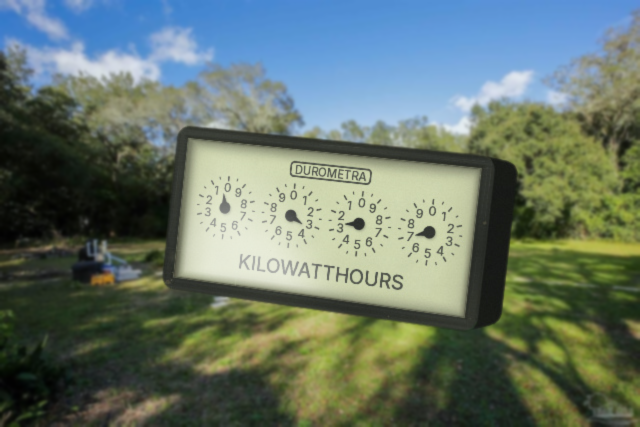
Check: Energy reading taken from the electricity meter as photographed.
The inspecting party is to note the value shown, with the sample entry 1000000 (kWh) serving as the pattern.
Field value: 327 (kWh)
